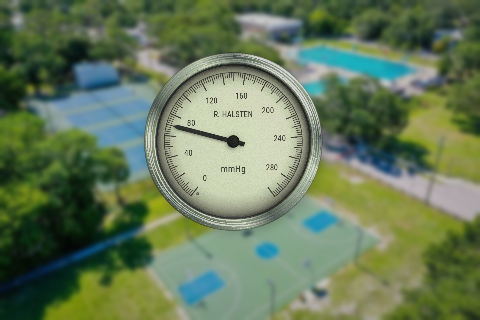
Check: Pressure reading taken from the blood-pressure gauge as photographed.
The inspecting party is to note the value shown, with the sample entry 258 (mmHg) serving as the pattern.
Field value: 70 (mmHg)
